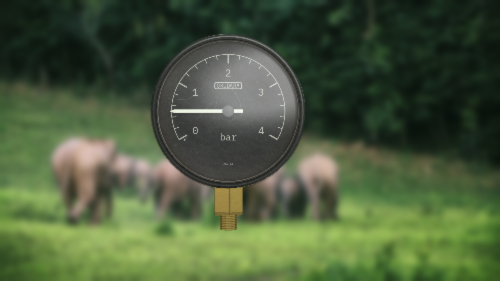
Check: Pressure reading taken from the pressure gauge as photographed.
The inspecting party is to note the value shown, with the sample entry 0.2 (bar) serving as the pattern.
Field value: 0.5 (bar)
